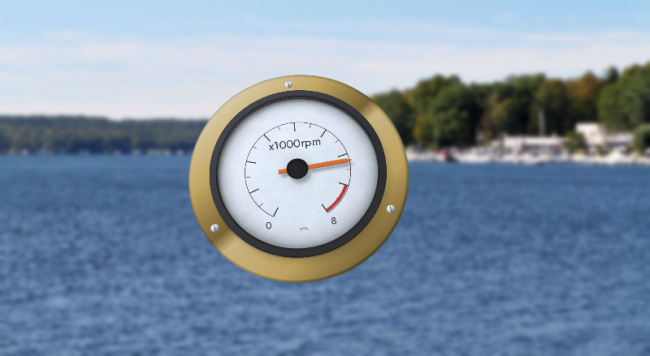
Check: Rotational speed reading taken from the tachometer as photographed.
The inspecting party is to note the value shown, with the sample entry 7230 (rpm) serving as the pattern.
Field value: 6250 (rpm)
